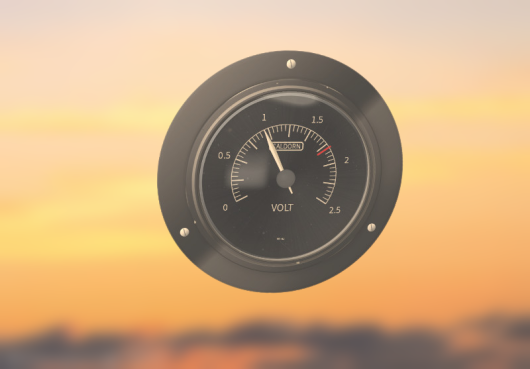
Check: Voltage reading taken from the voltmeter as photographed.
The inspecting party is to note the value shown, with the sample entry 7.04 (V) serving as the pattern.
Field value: 0.95 (V)
